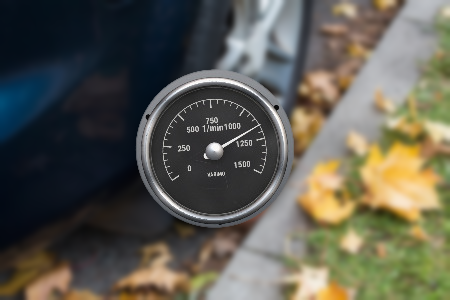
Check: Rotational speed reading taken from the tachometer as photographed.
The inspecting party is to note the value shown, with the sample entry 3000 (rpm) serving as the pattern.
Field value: 1150 (rpm)
